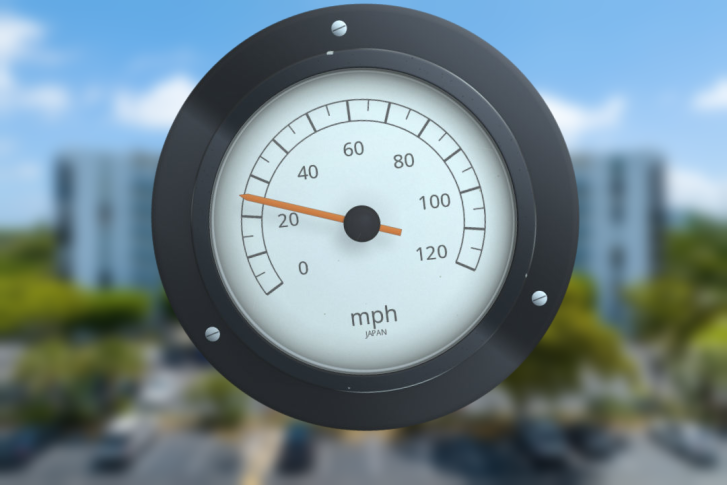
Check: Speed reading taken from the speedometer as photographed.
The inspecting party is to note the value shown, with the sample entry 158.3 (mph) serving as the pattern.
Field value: 25 (mph)
